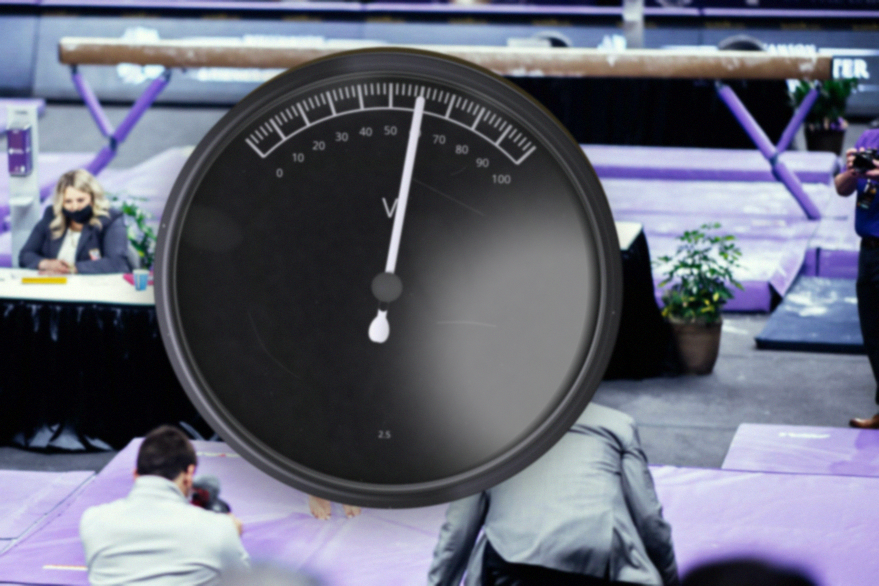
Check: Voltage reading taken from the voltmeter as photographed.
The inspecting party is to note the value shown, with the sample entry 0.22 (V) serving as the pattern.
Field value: 60 (V)
